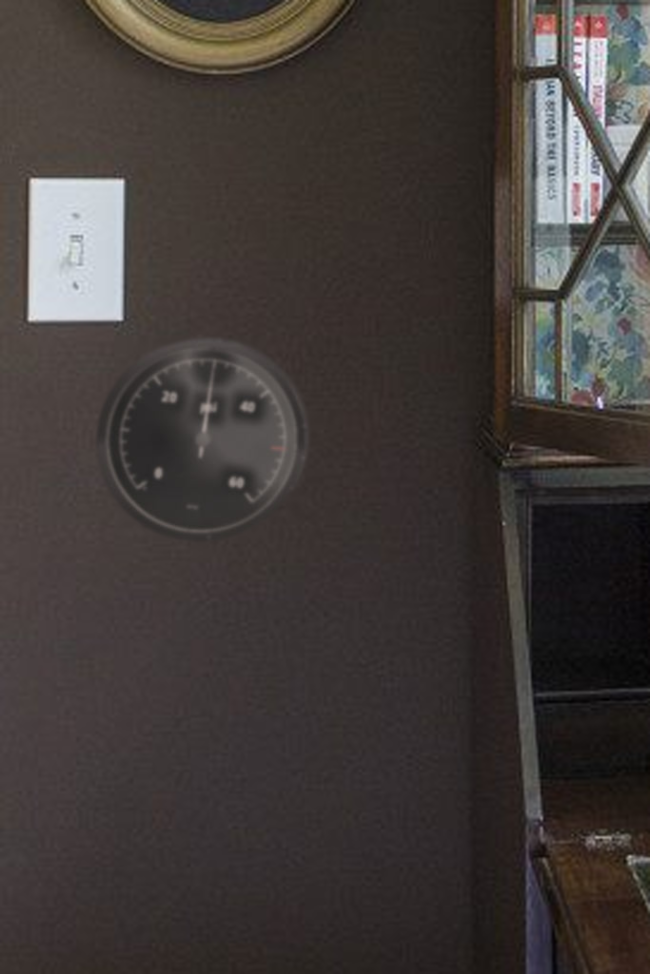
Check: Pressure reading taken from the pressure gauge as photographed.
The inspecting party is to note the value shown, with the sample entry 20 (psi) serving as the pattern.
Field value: 30 (psi)
